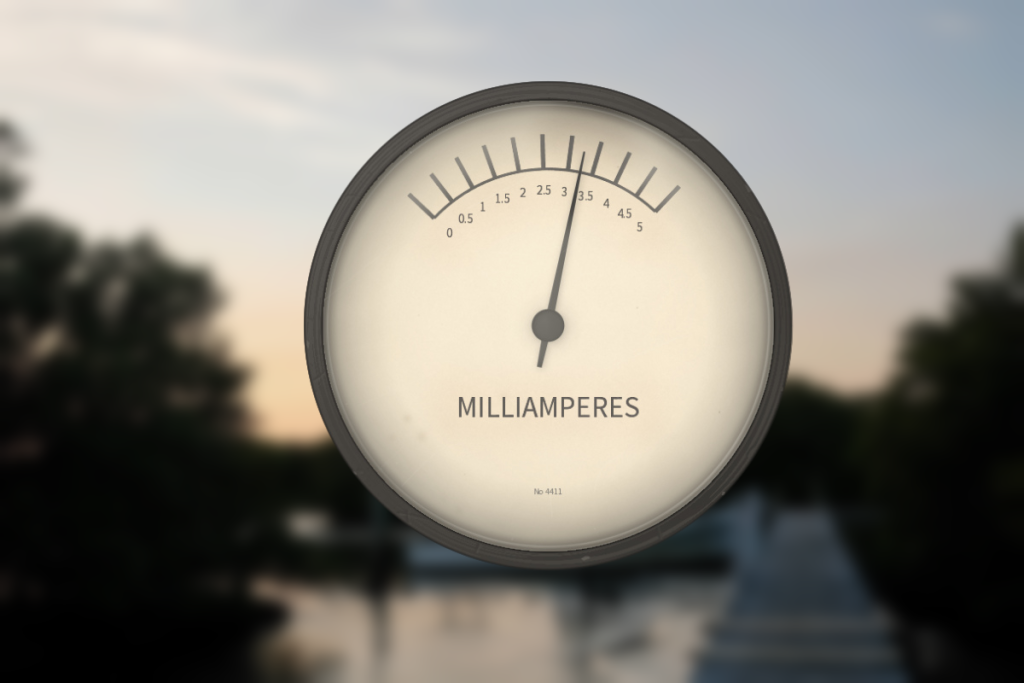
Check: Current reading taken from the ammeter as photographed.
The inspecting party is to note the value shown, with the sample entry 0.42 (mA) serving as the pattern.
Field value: 3.25 (mA)
